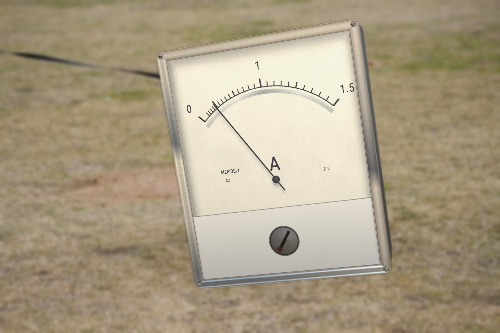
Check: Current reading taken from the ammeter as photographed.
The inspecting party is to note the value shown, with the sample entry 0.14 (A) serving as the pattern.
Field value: 0.5 (A)
